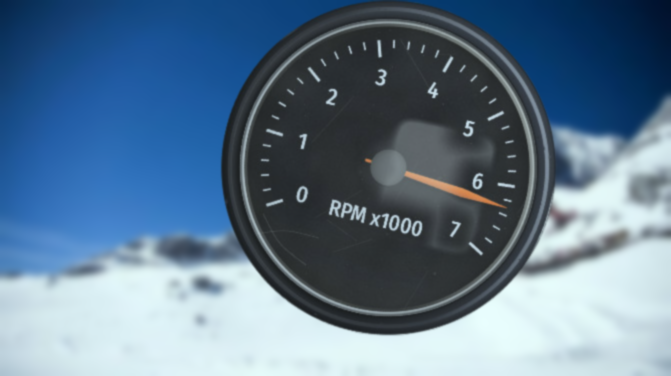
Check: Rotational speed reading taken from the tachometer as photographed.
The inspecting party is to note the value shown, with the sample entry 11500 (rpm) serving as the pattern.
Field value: 6300 (rpm)
